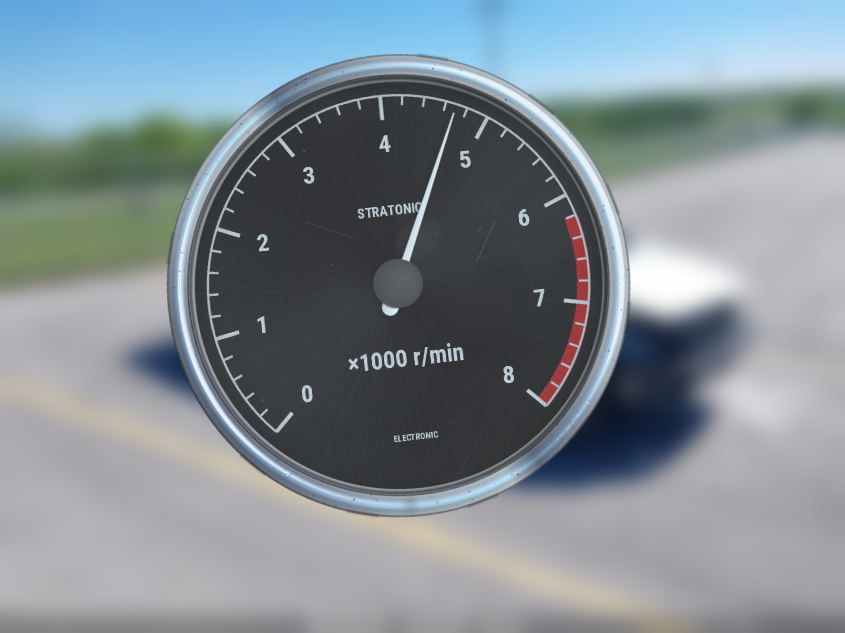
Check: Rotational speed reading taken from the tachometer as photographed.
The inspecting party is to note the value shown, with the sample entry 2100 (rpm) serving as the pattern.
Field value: 4700 (rpm)
